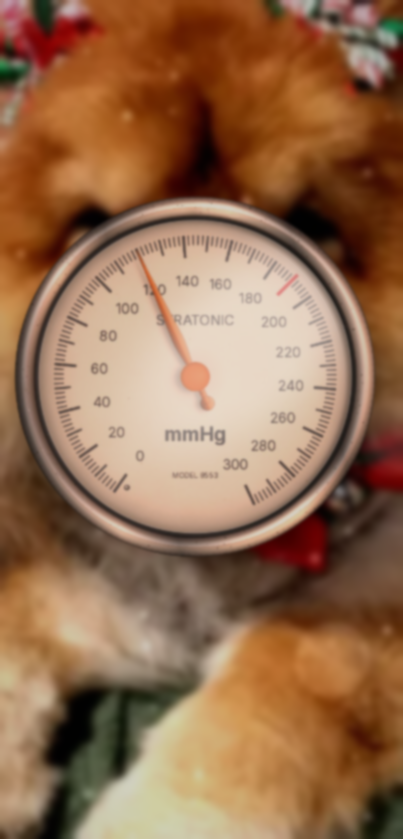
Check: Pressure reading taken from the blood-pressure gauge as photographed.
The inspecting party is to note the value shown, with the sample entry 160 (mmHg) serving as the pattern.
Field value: 120 (mmHg)
